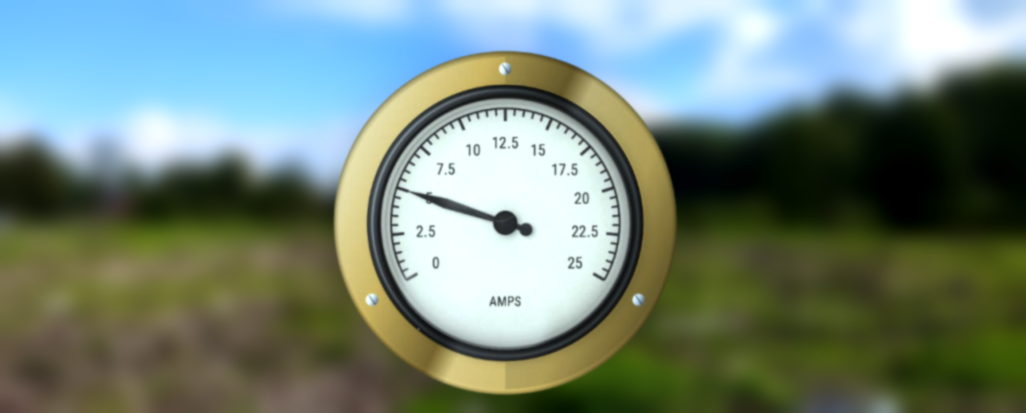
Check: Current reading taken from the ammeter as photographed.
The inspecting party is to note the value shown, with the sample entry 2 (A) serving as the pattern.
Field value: 5 (A)
